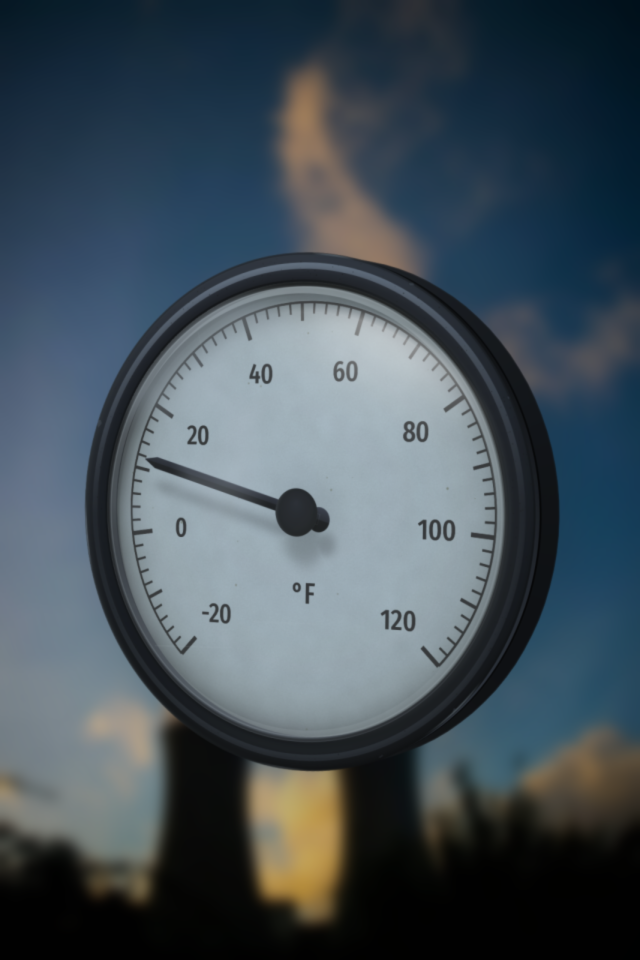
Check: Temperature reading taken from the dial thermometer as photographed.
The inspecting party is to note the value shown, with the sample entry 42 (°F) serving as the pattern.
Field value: 12 (°F)
